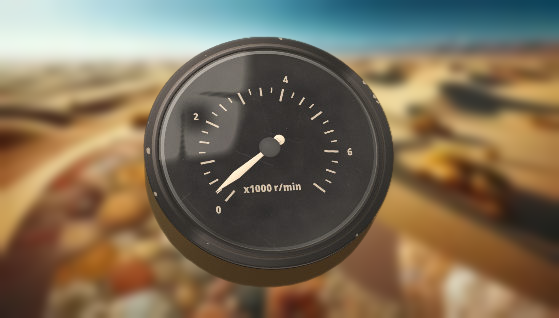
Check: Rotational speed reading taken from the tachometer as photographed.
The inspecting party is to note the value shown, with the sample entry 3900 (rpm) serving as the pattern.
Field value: 250 (rpm)
